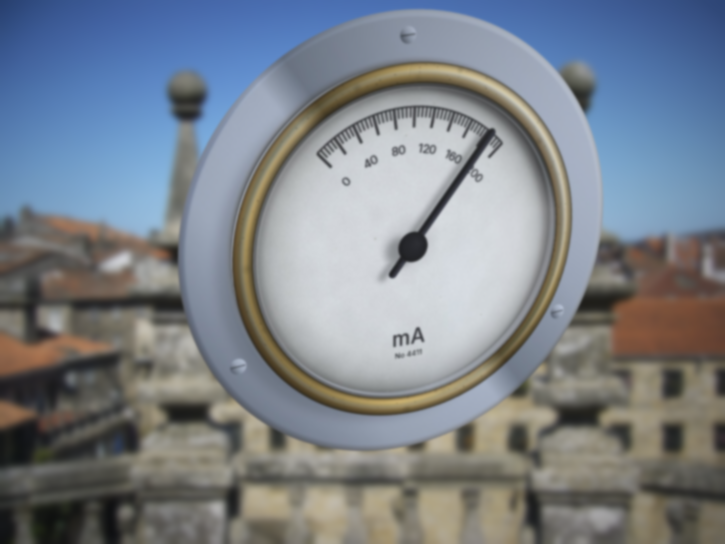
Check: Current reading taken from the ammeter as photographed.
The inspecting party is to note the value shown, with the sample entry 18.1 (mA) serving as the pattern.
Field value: 180 (mA)
